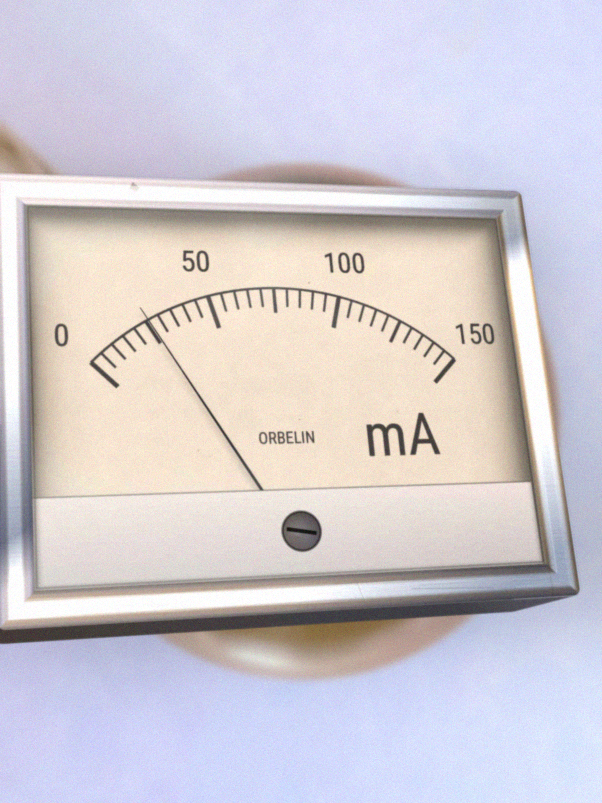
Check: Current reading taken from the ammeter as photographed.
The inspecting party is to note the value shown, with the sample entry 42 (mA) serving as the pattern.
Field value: 25 (mA)
